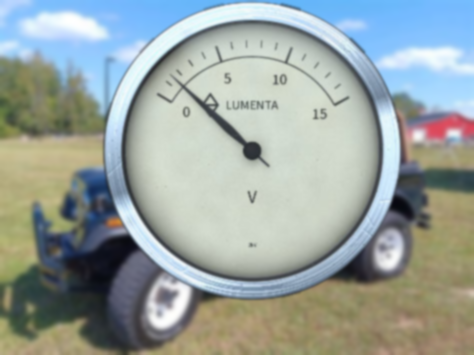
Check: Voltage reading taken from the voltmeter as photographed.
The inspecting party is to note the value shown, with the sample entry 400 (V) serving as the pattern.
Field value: 1.5 (V)
